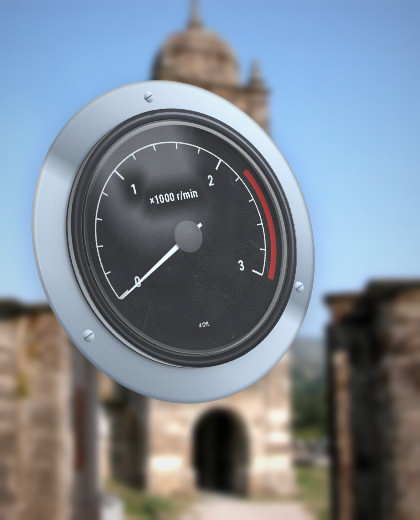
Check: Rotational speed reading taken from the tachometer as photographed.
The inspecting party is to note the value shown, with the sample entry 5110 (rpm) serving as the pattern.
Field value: 0 (rpm)
